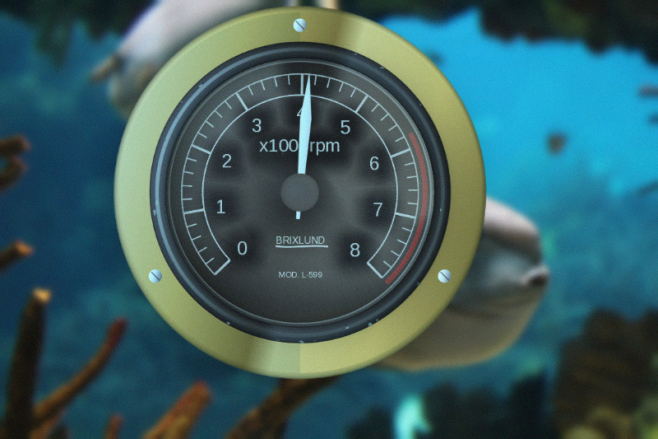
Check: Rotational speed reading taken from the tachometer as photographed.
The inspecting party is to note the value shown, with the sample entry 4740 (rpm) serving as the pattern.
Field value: 4100 (rpm)
